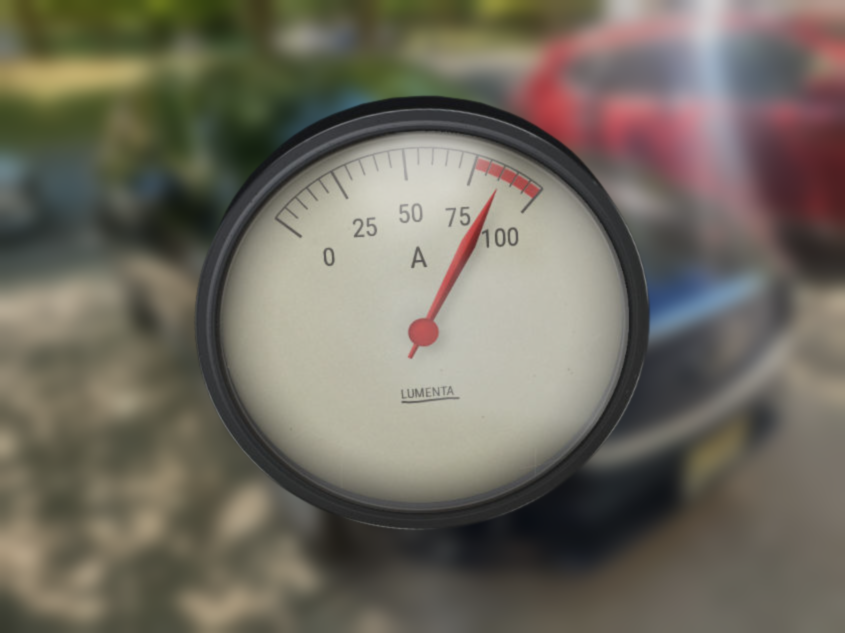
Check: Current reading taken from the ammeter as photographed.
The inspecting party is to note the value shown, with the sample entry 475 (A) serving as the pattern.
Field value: 85 (A)
